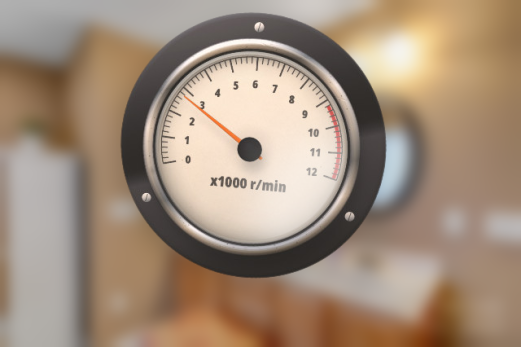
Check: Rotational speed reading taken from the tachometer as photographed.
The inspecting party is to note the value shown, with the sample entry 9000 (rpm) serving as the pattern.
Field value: 2800 (rpm)
